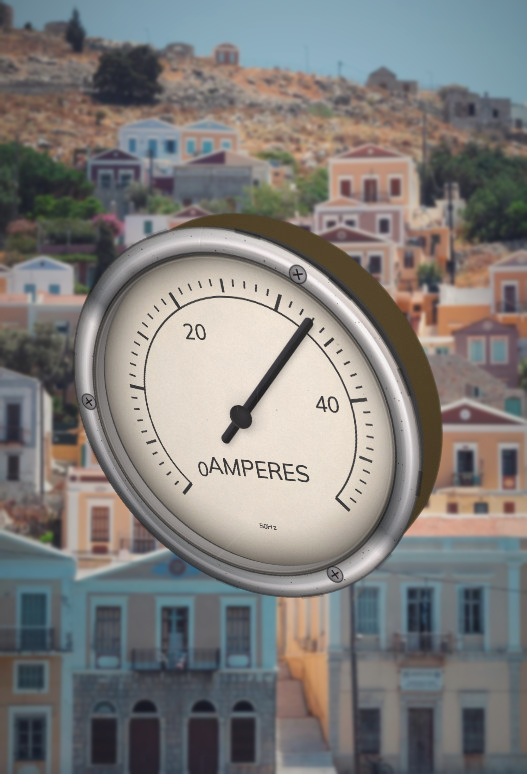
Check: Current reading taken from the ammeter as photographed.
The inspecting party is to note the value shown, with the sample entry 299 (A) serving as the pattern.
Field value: 33 (A)
